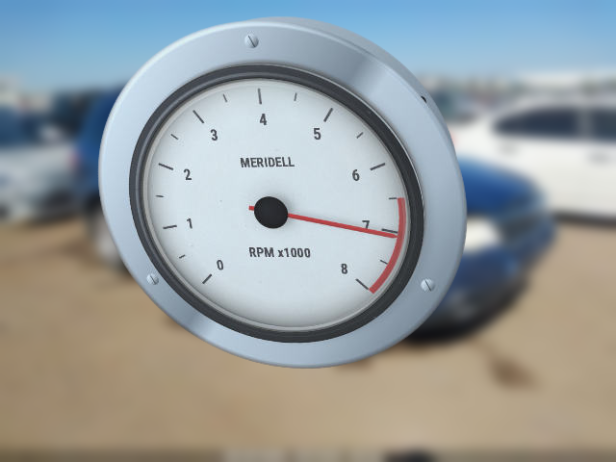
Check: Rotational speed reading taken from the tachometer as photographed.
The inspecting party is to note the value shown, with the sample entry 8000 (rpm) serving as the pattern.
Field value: 7000 (rpm)
